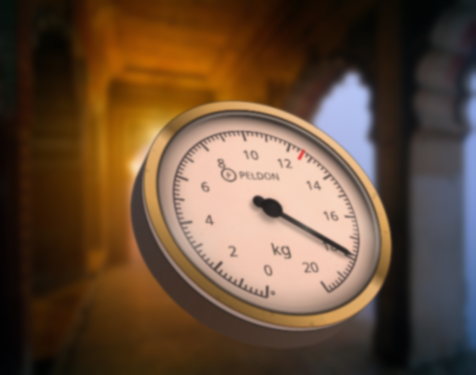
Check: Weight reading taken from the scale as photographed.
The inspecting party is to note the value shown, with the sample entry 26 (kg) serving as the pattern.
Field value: 18 (kg)
